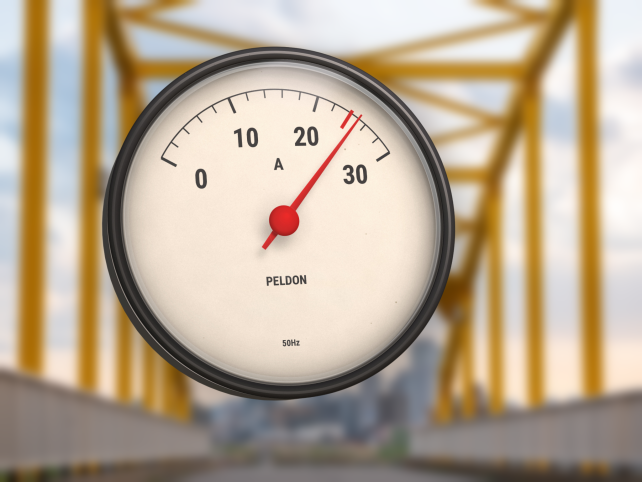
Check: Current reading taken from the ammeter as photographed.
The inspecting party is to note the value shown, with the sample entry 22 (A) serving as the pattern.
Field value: 25 (A)
